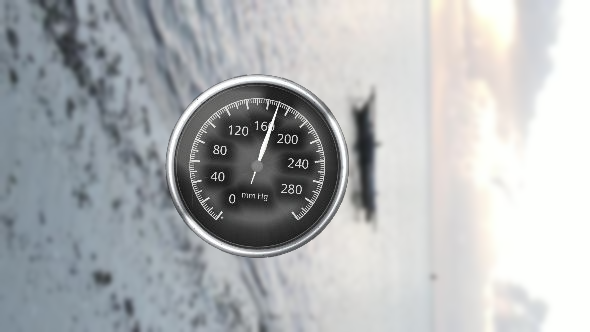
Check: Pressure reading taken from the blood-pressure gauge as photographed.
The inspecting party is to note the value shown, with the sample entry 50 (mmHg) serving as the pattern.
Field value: 170 (mmHg)
